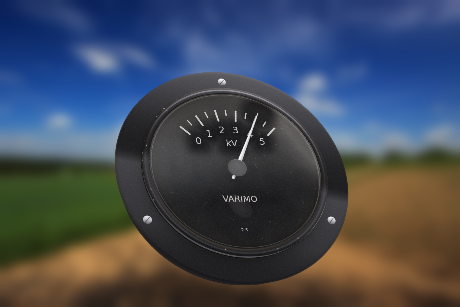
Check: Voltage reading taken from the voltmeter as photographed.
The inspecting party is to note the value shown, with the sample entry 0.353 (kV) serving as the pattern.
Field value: 4 (kV)
